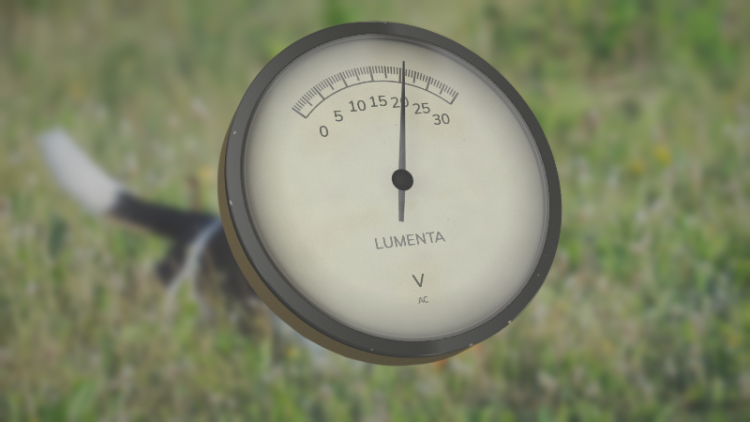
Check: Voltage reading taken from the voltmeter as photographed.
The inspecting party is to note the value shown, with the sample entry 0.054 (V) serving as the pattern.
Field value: 20 (V)
